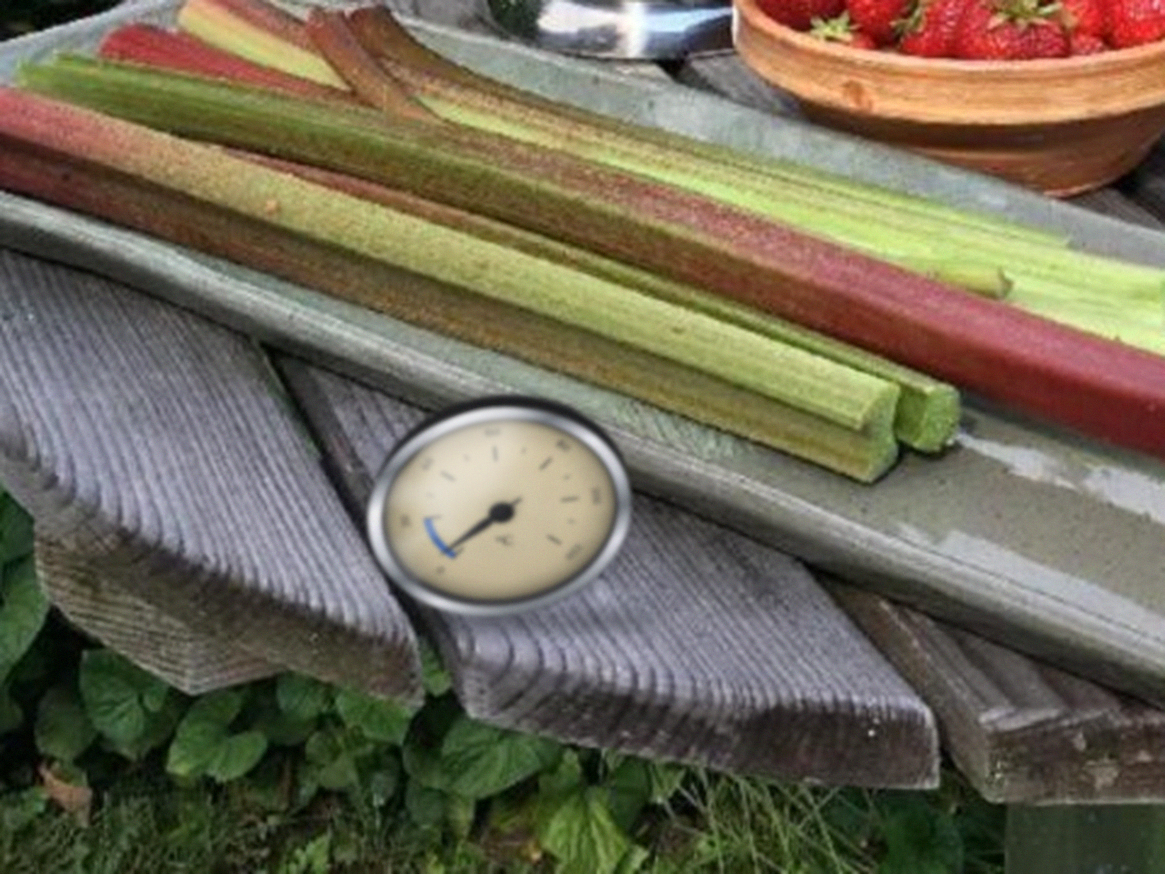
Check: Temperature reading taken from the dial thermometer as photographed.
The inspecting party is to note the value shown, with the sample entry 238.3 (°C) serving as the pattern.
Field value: 5 (°C)
